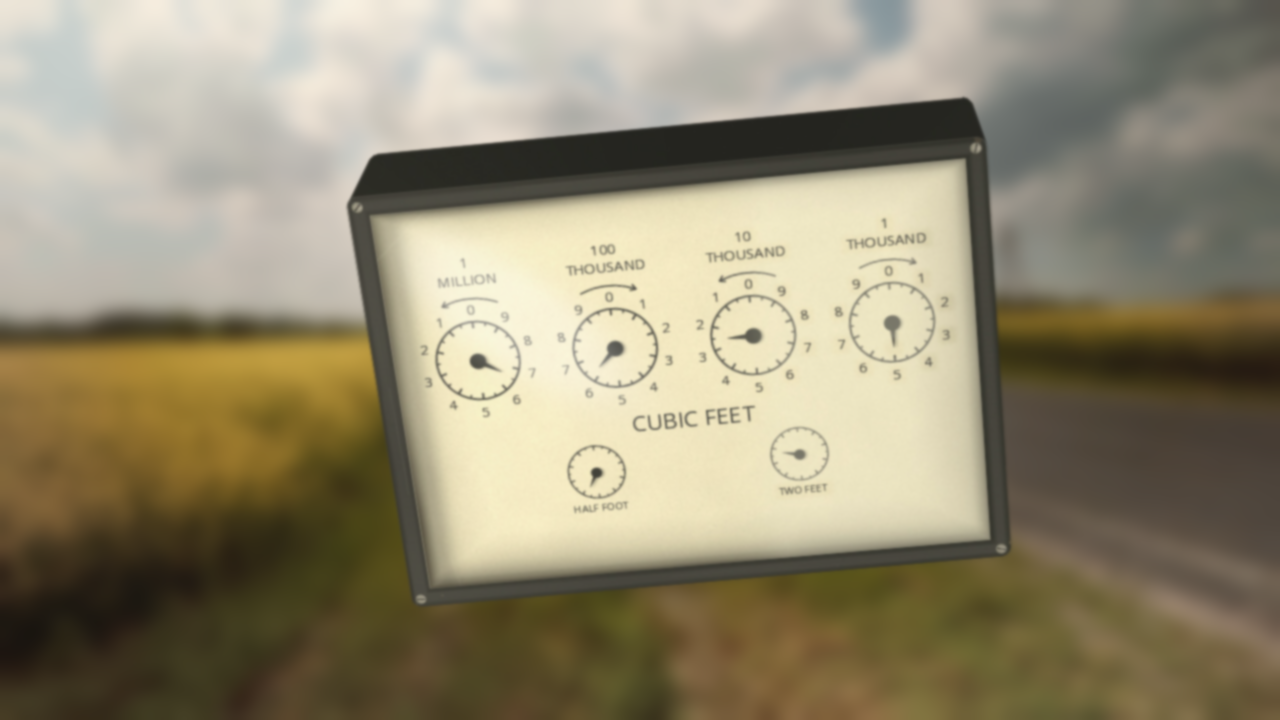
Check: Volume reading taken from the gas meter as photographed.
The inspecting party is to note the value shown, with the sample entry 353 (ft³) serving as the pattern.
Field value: 662500 (ft³)
